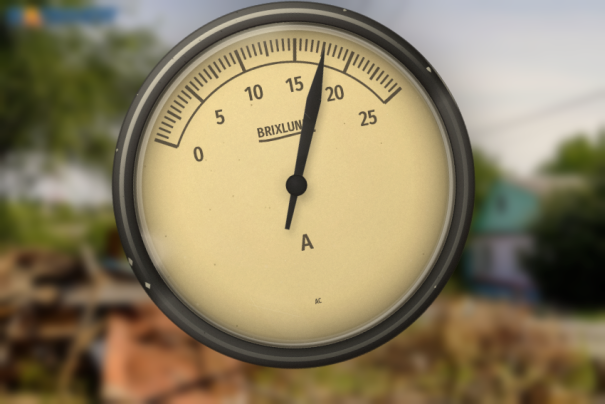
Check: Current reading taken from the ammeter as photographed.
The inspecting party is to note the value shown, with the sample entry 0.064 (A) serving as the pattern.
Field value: 17.5 (A)
